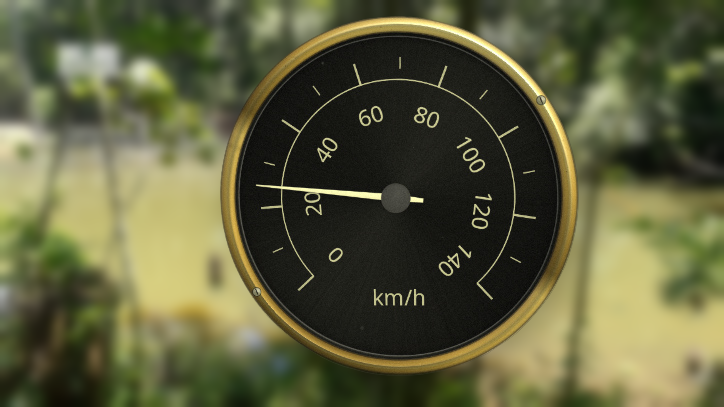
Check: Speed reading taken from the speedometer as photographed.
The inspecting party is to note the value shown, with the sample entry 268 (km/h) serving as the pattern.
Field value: 25 (km/h)
